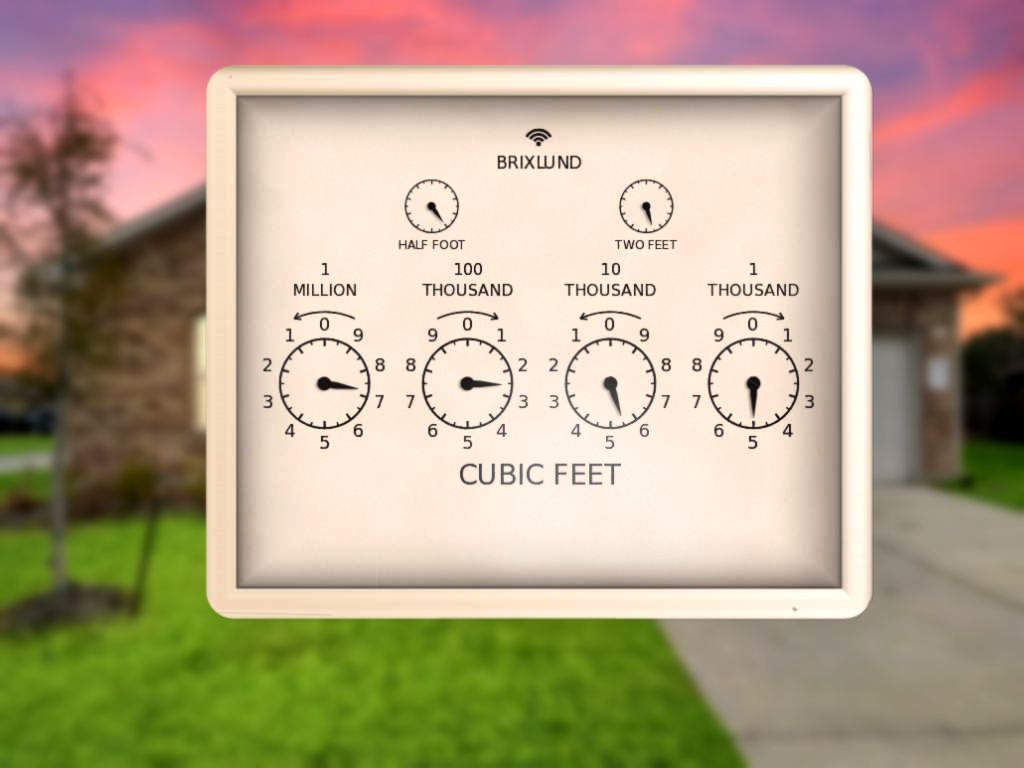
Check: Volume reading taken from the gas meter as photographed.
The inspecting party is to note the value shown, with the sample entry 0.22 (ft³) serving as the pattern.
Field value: 725500 (ft³)
